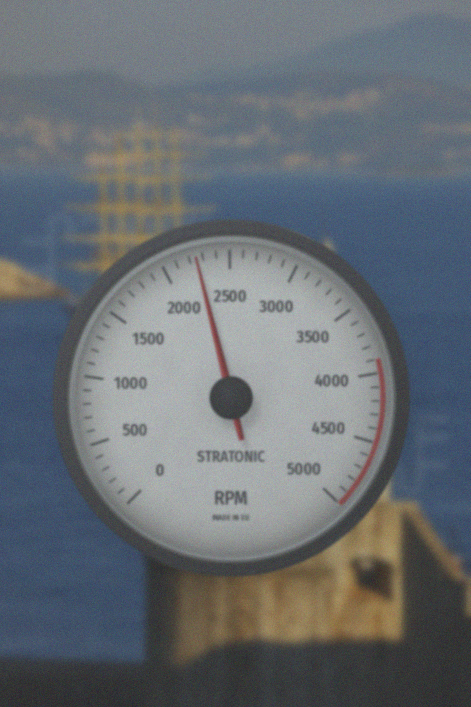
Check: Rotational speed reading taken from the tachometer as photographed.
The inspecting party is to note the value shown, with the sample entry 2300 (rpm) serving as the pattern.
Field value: 2250 (rpm)
